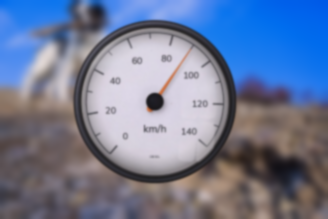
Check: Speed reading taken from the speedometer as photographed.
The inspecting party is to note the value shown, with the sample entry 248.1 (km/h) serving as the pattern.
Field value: 90 (km/h)
